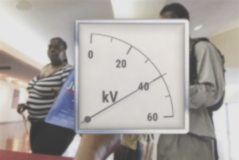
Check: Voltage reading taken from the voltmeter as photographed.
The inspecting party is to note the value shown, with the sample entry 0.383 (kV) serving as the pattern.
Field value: 40 (kV)
